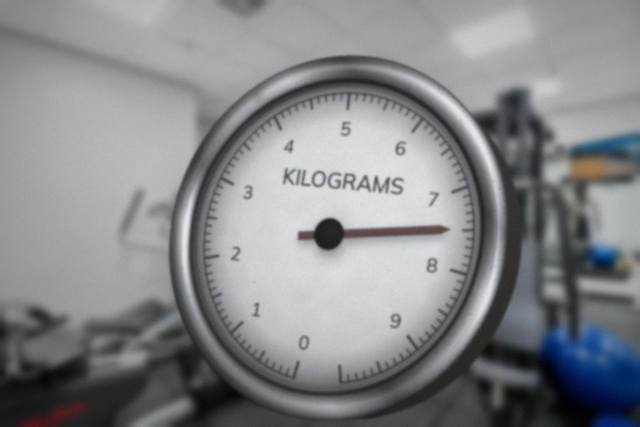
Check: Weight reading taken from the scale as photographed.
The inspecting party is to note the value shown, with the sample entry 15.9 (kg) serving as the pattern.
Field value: 7.5 (kg)
